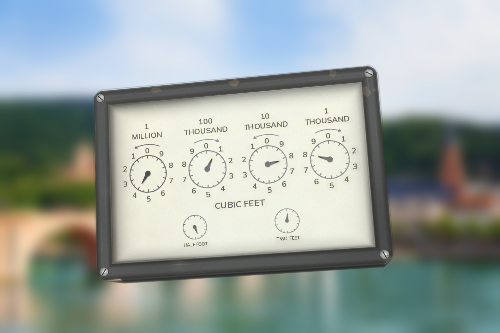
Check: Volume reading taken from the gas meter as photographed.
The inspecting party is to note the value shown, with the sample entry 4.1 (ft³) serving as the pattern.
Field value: 407800 (ft³)
